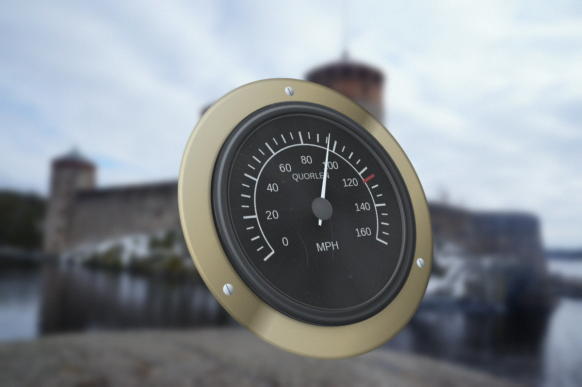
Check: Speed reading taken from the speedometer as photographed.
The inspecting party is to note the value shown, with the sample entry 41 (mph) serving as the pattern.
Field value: 95 (mph)
